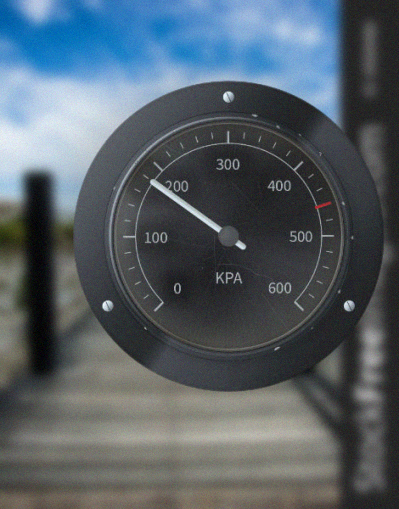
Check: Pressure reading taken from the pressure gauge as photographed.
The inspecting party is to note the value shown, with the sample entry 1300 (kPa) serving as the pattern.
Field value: 180 (kPa)
